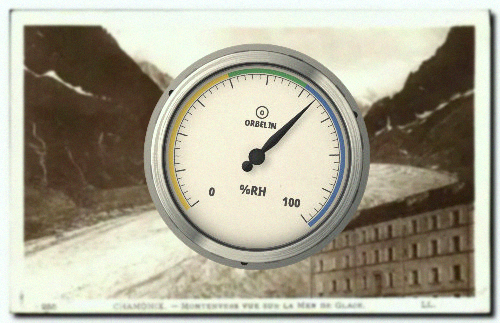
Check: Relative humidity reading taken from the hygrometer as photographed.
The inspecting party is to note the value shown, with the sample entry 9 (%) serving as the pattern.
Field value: 64 (%)
